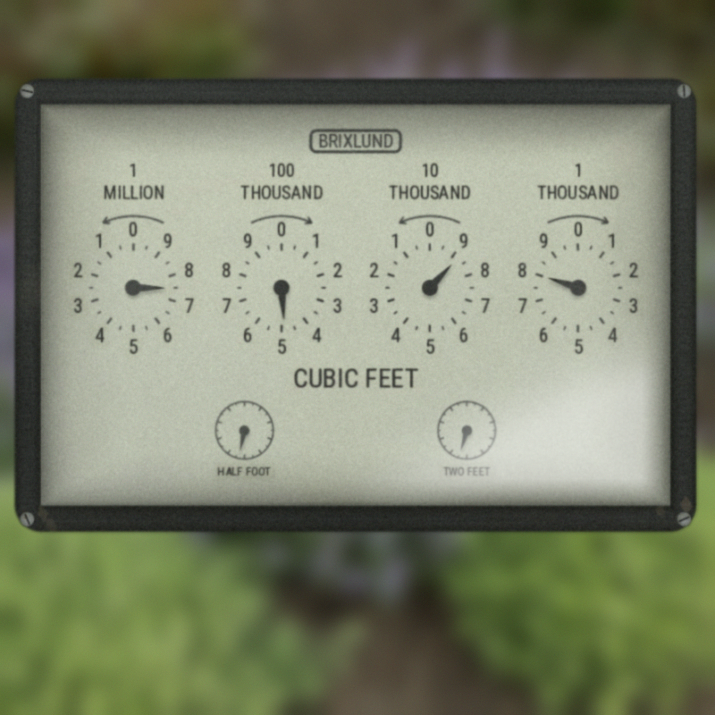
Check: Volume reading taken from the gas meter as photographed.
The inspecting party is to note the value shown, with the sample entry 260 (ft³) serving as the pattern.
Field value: 748800 (ft³)
